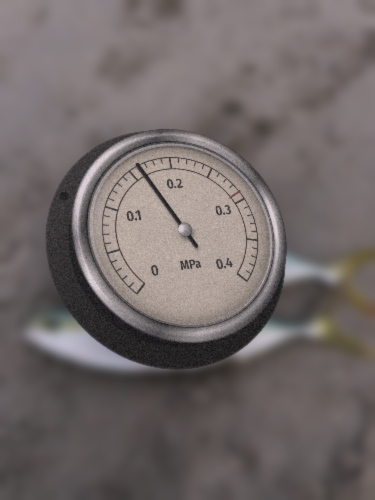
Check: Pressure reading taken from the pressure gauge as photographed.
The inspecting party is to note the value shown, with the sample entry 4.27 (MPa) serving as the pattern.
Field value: 0.16 (MPa)
